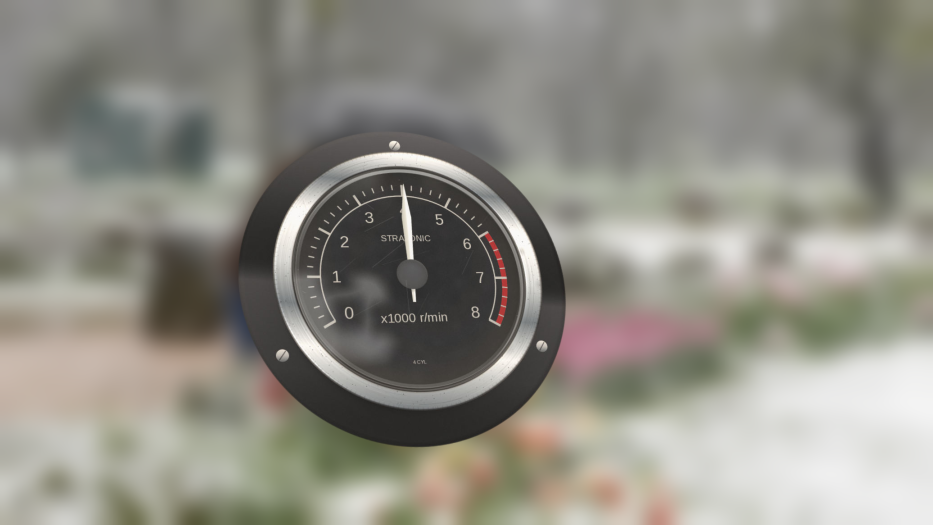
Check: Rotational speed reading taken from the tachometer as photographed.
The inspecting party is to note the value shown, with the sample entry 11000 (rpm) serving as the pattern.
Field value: 4000 (rpm)
